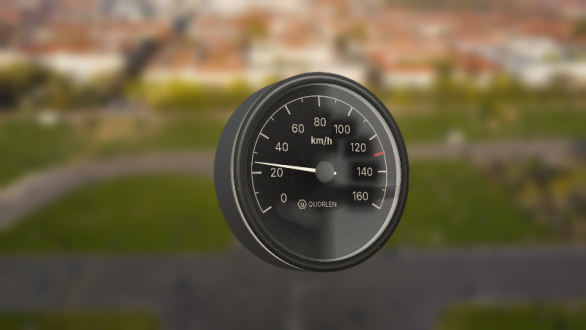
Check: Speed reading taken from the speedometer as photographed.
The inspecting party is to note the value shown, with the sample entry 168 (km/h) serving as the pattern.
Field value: 25 (km/h)
